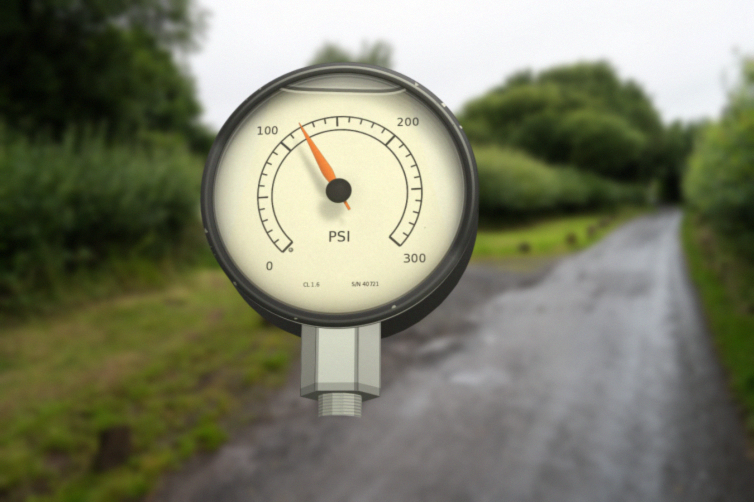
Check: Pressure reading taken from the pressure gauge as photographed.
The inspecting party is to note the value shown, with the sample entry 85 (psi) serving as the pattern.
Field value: 120 (psi)
